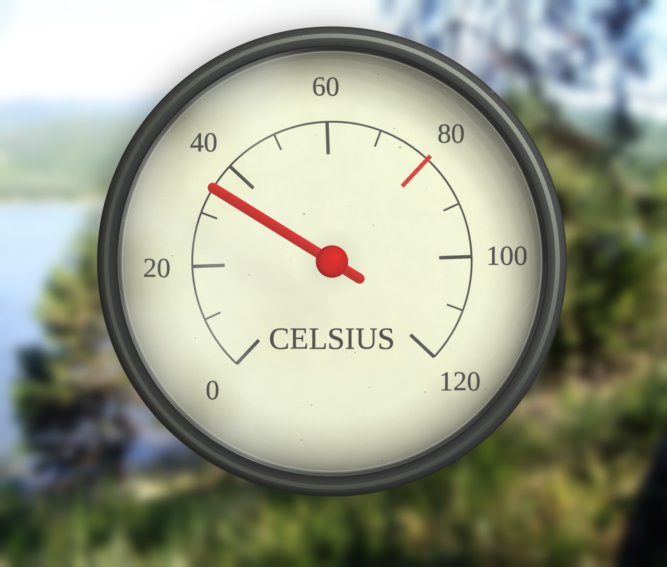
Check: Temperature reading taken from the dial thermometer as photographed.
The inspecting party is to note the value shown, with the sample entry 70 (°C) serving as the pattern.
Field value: 35 (°C)
